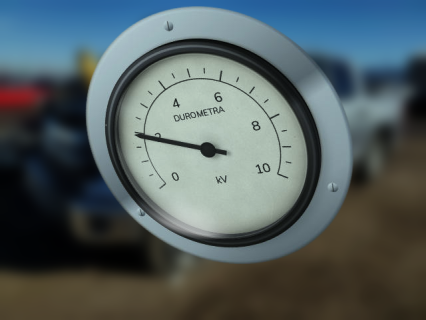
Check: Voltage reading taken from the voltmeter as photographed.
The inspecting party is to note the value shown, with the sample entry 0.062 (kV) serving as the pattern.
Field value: 2 (kV)
